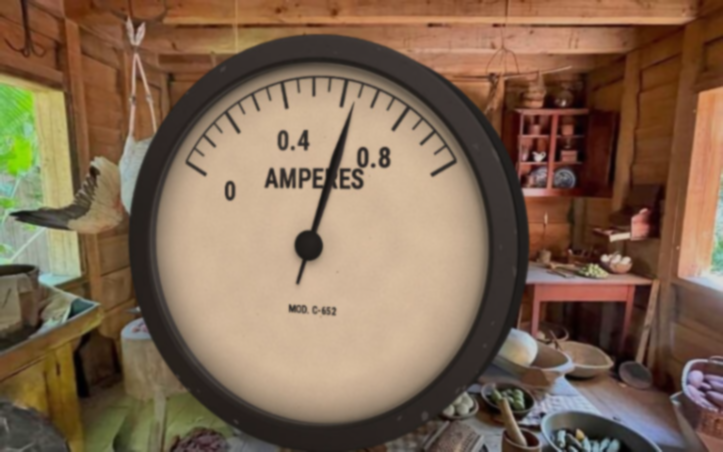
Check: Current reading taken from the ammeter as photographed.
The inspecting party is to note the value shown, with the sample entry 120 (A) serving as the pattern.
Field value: 0.65 (A)
